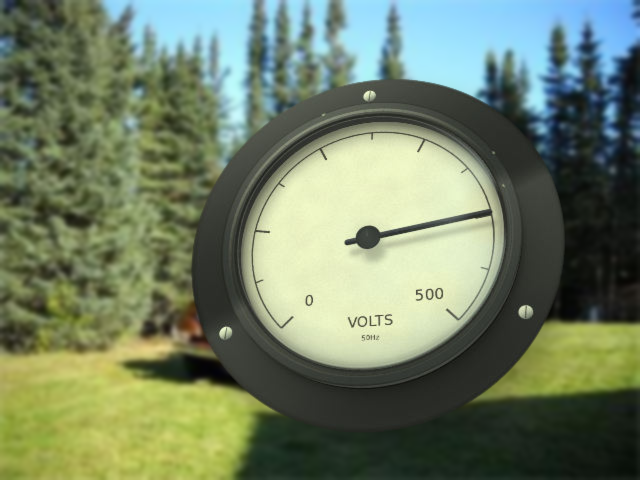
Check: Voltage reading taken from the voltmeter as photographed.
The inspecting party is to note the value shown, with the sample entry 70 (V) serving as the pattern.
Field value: 400 (V)
